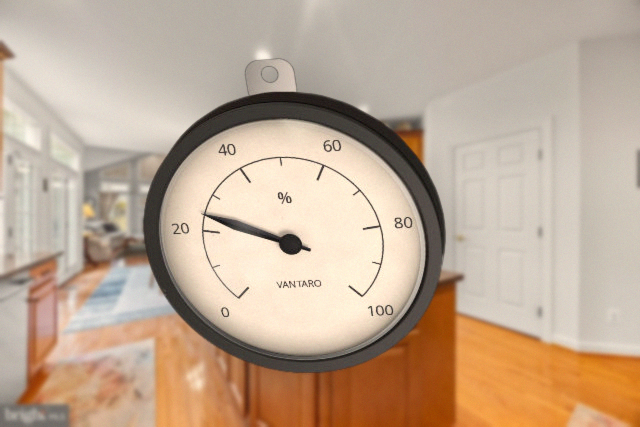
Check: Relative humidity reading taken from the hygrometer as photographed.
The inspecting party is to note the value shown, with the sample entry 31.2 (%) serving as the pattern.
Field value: 25 (%)
